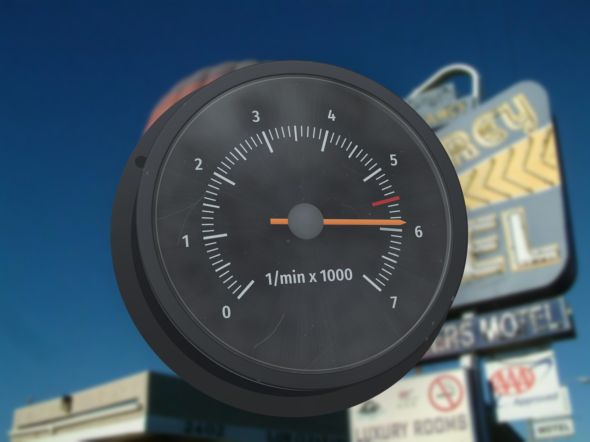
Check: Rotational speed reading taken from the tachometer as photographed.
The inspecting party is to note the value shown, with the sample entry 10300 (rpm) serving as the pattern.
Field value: 5900 (rpm)
